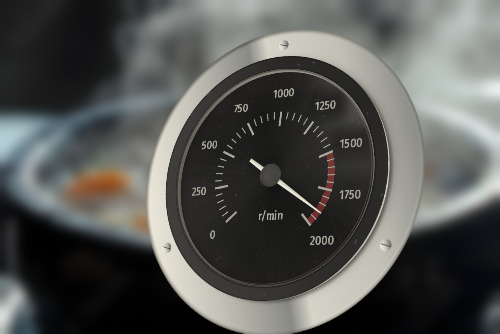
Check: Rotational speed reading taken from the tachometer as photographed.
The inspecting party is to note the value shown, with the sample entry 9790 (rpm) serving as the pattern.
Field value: 1900 (rpm)
